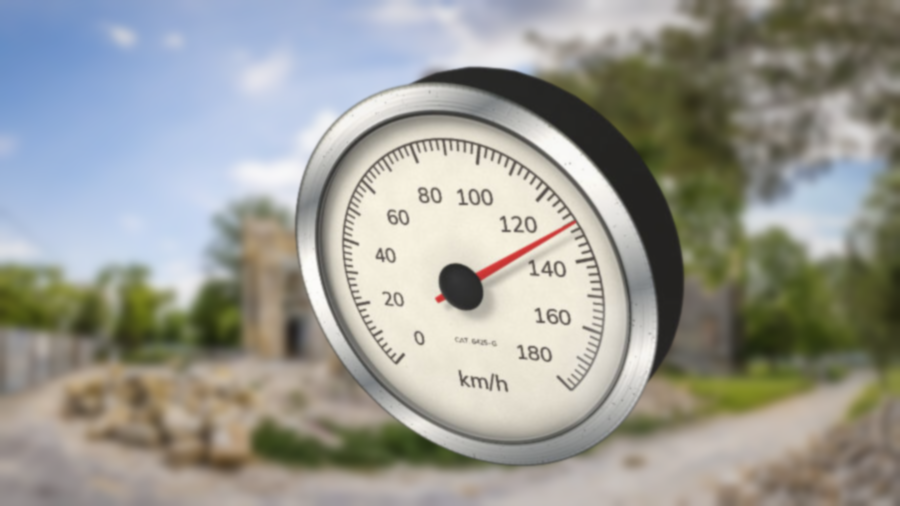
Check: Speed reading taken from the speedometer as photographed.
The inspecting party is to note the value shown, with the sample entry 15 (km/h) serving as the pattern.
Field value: 130 (km/h)
